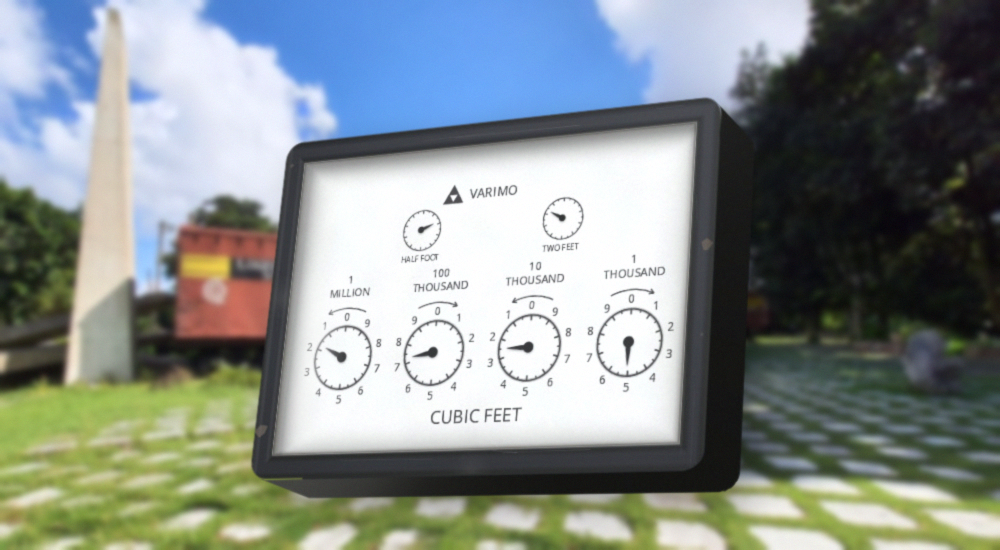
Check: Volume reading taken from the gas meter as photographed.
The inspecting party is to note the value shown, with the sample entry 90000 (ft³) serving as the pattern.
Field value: 172500 (ft³)
